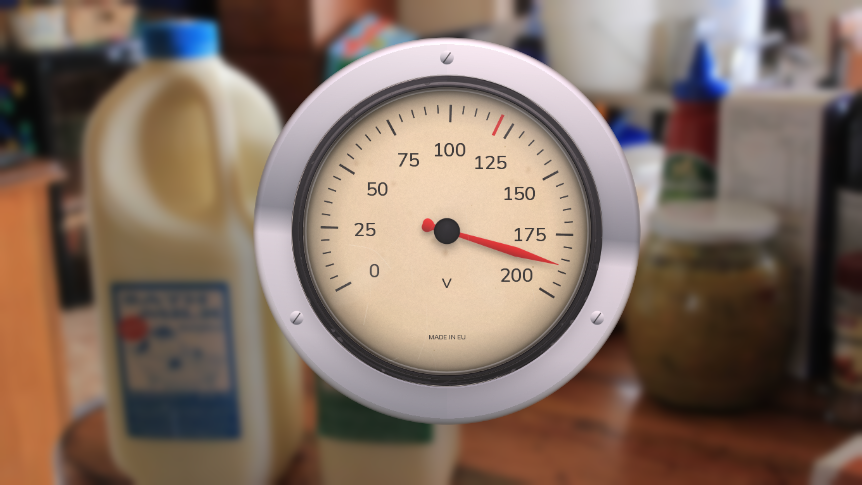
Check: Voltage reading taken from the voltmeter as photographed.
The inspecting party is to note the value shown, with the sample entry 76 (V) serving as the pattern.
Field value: 187.5 (V)
